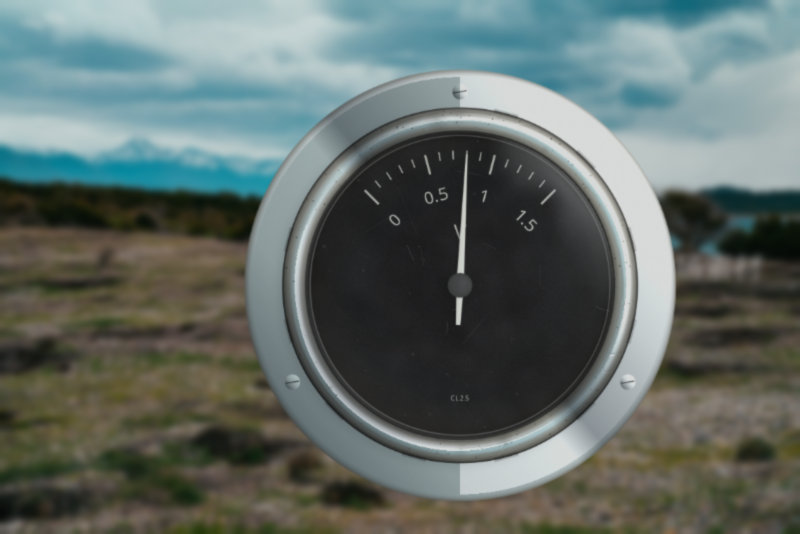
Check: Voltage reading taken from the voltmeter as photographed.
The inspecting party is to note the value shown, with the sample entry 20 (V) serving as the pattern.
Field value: 0.8 (V)
